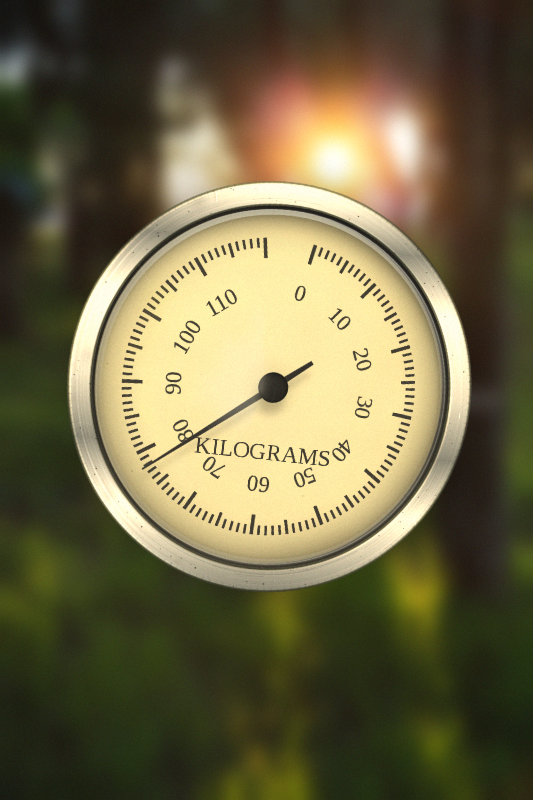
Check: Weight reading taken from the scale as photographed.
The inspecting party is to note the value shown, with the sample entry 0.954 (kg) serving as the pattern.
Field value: 78 (kg)
